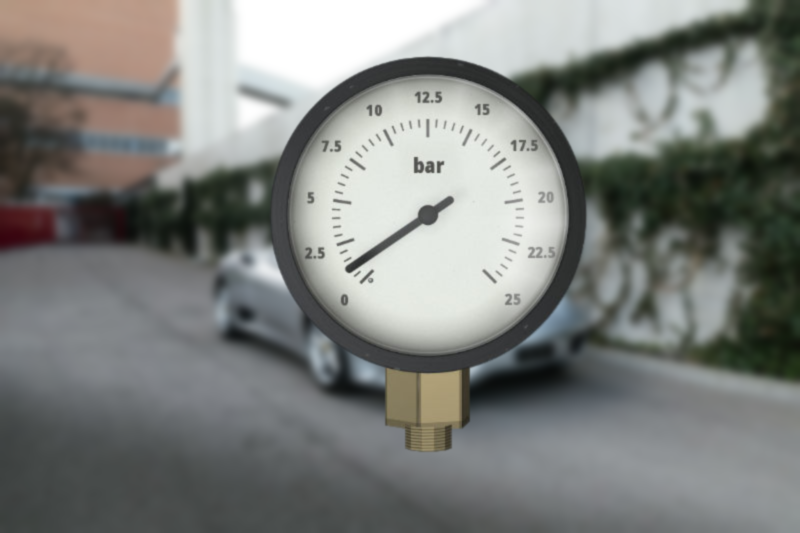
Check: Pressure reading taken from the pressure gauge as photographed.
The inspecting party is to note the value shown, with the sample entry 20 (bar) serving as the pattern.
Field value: 1 (bar)
